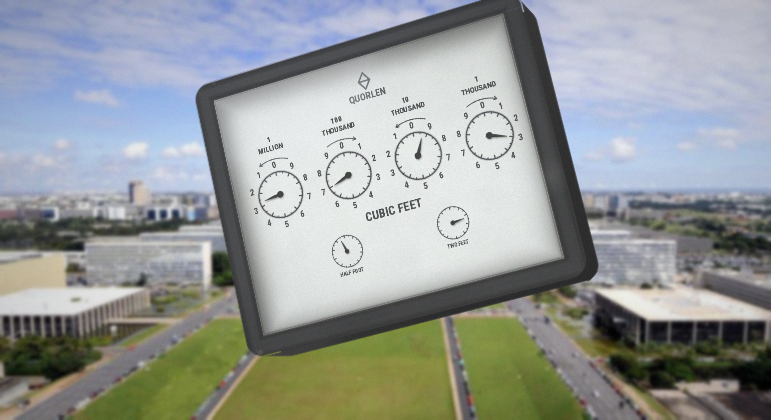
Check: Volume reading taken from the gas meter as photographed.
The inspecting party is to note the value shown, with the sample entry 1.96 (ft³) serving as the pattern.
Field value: 269300 (ft³)
